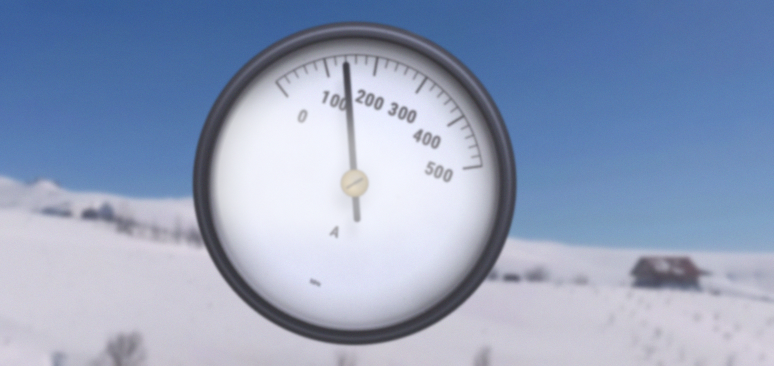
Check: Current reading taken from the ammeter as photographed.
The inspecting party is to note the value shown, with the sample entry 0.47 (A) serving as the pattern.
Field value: 140 (A)
